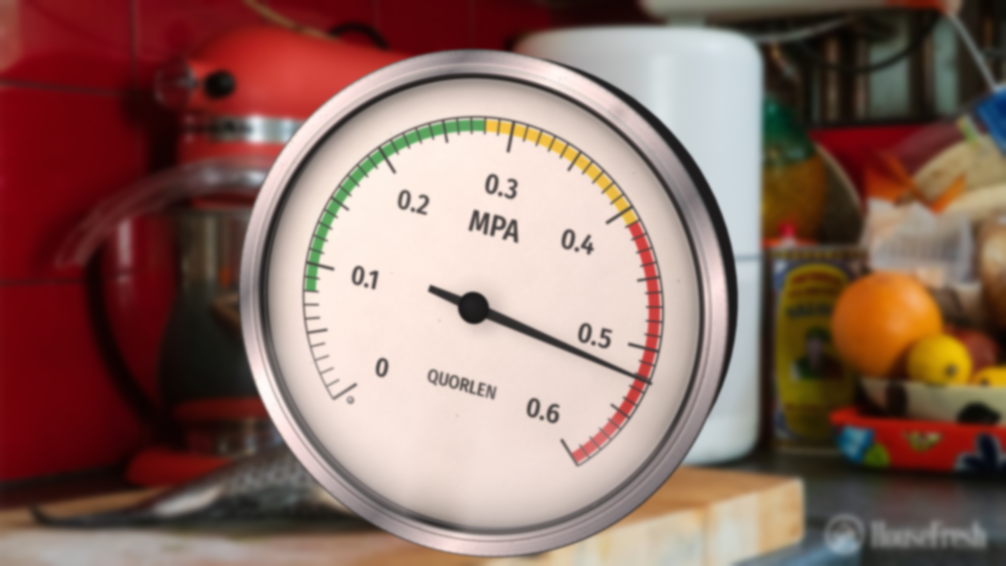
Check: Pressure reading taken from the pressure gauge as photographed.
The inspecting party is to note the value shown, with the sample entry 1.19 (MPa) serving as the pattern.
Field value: 0.52 (MPa)
